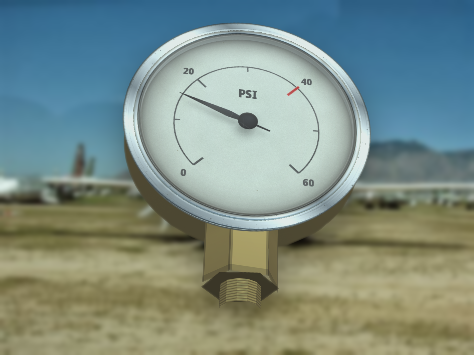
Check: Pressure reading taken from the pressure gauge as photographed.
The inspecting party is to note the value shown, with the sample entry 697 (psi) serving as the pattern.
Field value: 15 (psi)
